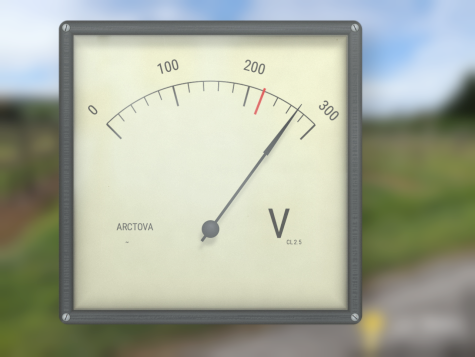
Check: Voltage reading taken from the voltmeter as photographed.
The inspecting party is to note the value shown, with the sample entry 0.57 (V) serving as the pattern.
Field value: 270 (V)
